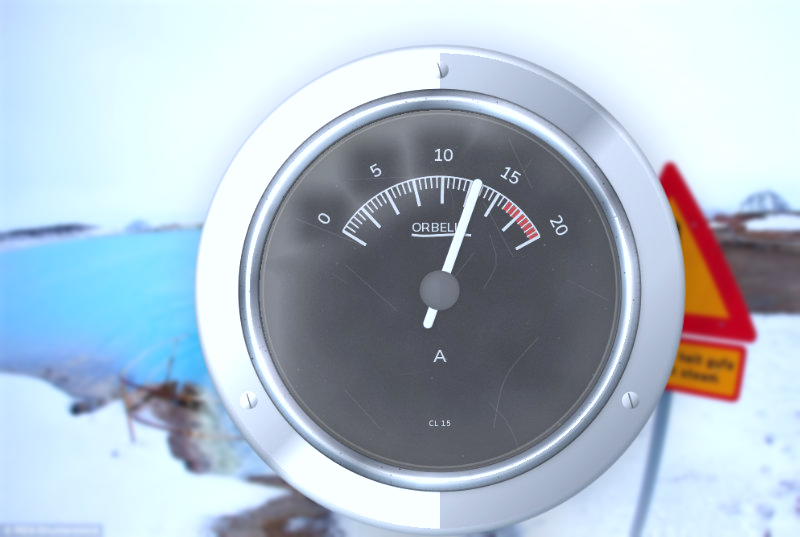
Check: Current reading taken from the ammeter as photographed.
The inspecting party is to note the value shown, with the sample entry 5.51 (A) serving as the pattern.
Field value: 13 (A)
